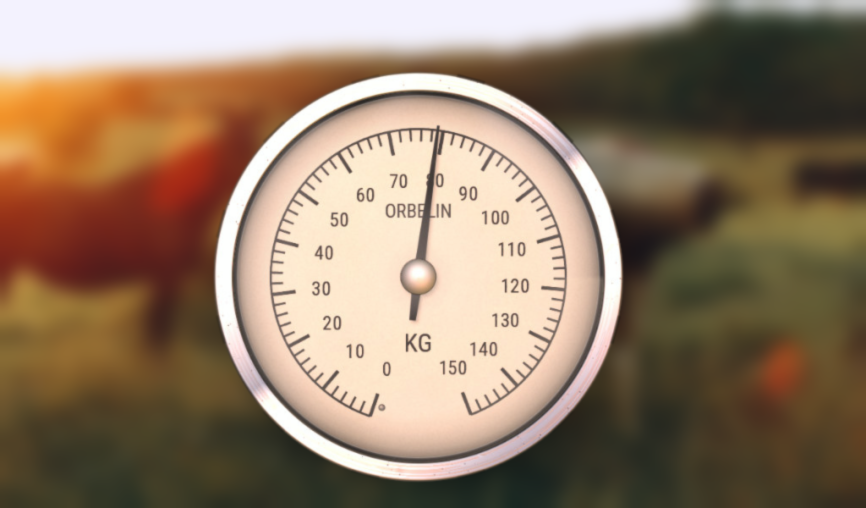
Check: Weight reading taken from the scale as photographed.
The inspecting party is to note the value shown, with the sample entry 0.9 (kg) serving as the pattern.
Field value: 79 (kg)
